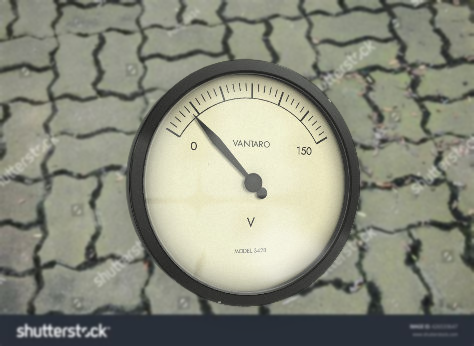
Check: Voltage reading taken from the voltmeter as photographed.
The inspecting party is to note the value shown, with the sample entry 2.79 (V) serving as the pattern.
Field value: 20 (V)
